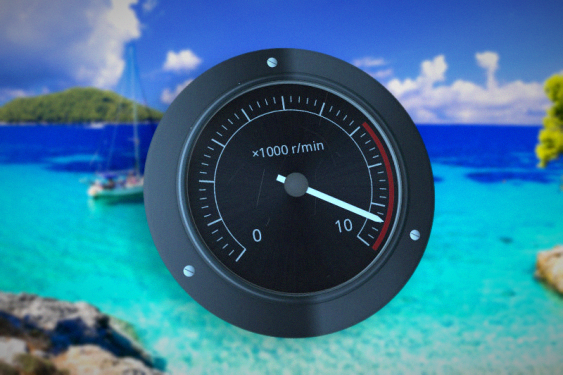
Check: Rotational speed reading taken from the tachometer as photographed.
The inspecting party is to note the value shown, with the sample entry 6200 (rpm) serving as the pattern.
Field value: 9400 (rpm)
